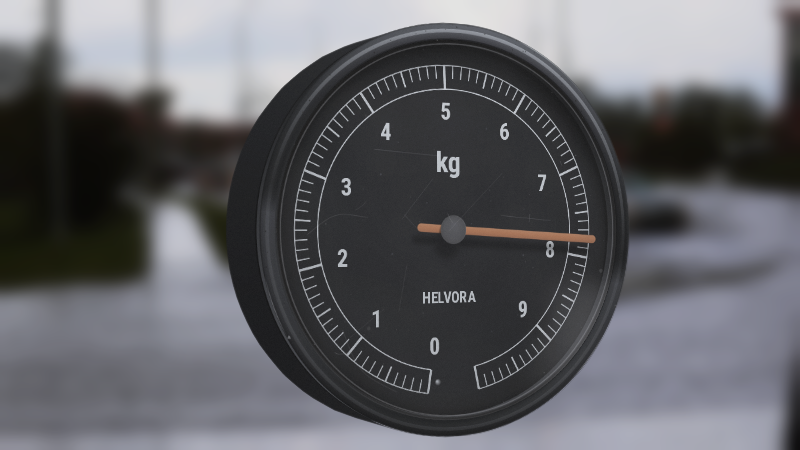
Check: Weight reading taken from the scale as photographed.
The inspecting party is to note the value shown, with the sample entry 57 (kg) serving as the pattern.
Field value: 7.8 (kg)
